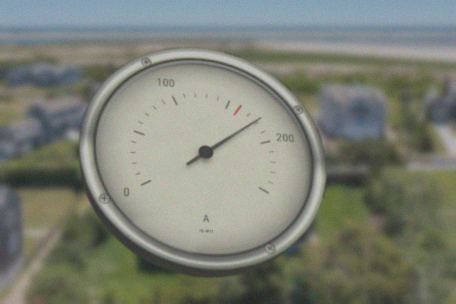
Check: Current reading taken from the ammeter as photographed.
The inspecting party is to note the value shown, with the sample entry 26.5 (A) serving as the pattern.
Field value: 180 (A)
